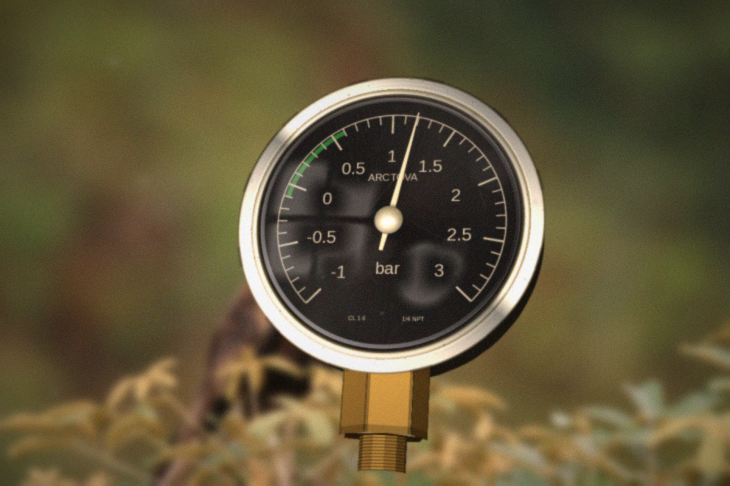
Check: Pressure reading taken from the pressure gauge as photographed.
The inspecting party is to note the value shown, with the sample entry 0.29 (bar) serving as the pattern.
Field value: 1.2 (bar)
